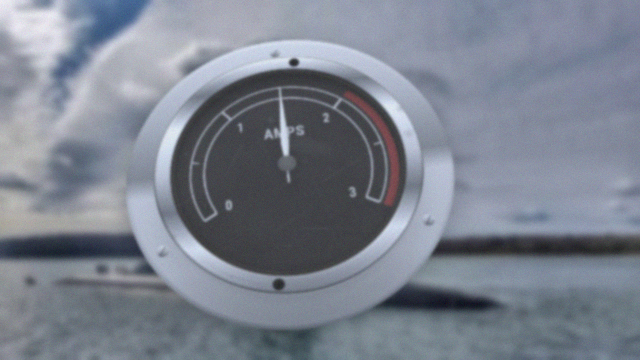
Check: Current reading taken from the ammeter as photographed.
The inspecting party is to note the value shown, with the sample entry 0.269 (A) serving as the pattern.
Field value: 1.5 (A)
